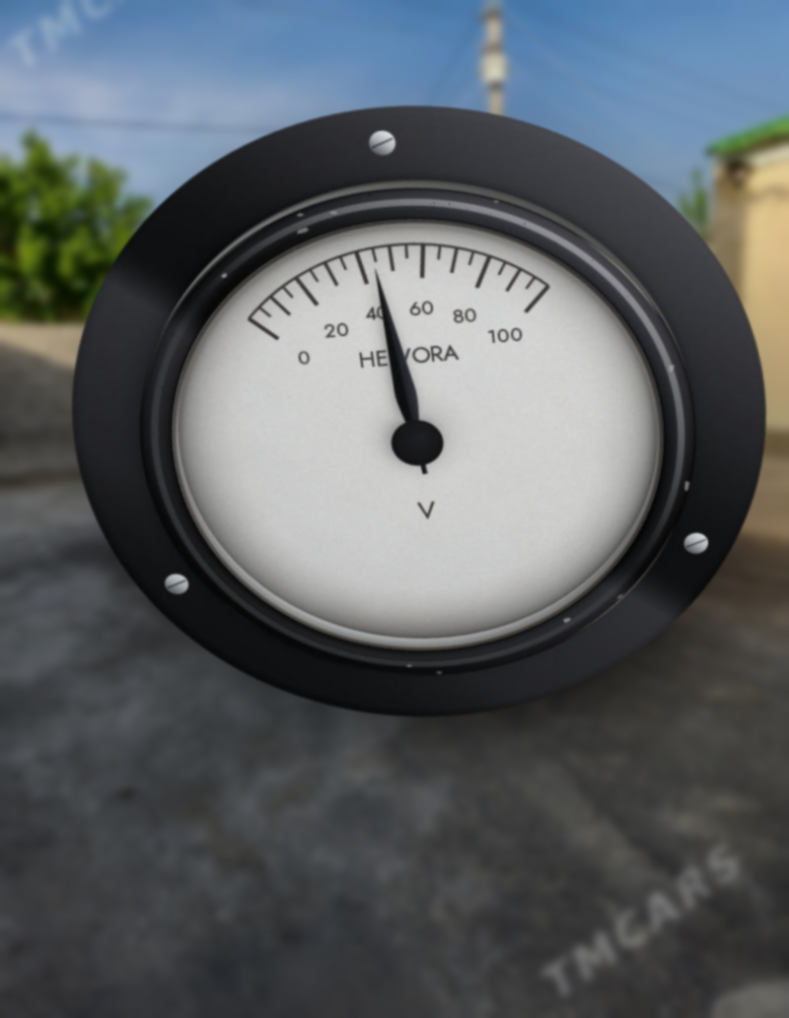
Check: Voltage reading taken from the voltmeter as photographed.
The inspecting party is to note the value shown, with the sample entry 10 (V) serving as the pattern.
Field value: 45 (V)
